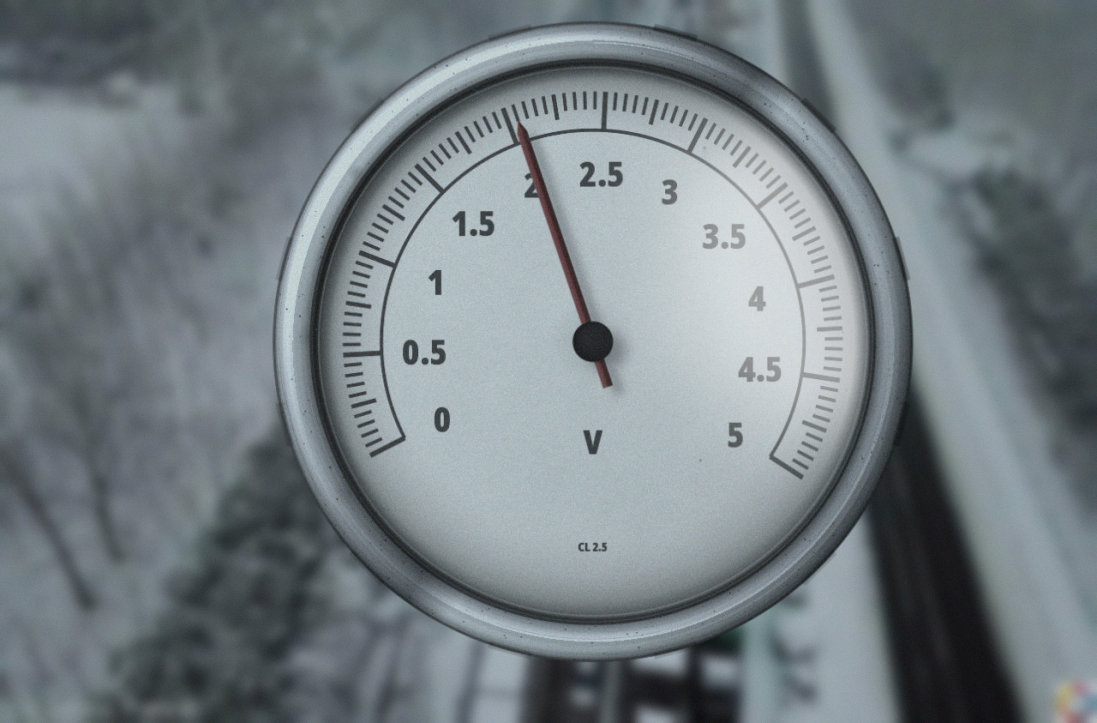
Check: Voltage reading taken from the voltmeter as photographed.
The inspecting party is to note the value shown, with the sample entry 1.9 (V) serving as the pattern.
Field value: 2.05 (V)
